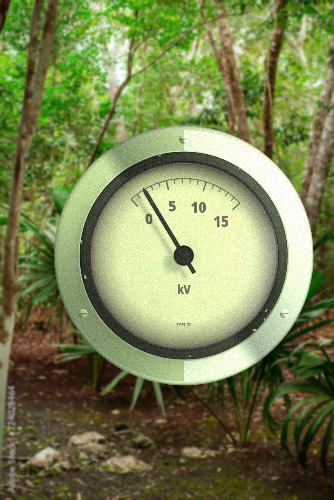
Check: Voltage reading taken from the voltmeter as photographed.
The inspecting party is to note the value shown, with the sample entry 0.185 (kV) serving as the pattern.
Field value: 2 (kV)
